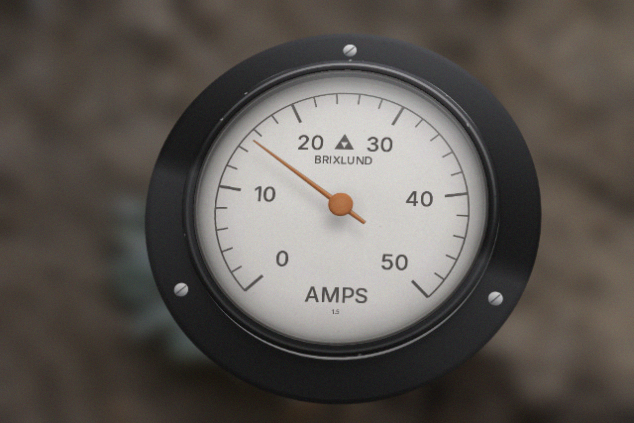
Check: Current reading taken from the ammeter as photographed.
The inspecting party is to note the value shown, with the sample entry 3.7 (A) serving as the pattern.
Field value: 15 (A)
